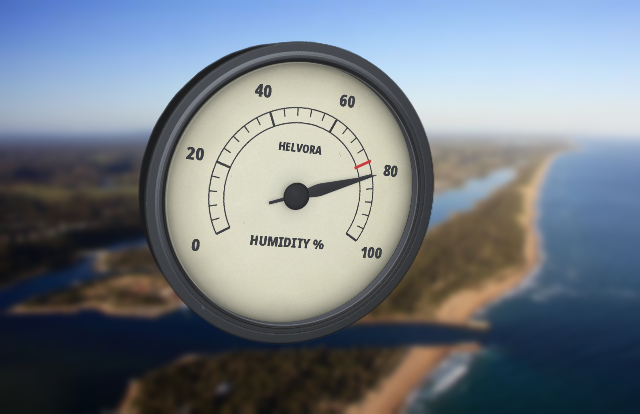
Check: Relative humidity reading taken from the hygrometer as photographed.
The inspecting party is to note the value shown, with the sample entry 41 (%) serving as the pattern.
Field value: 80 (%)
